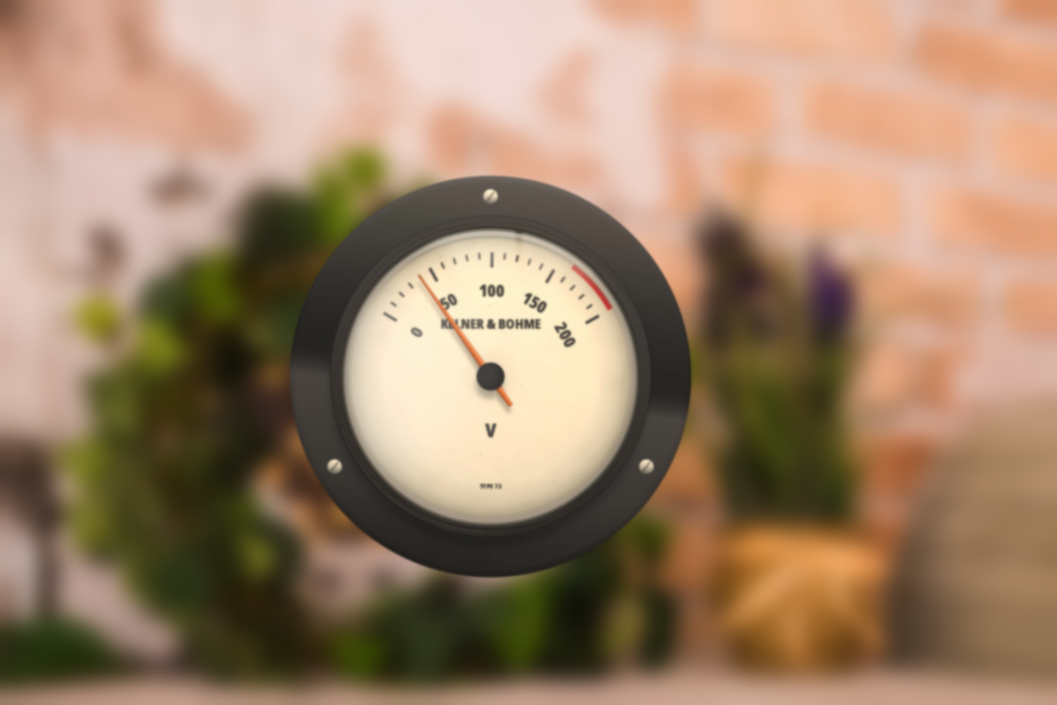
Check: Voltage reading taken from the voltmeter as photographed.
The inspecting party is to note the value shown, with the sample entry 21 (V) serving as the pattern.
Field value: 40 (V)
